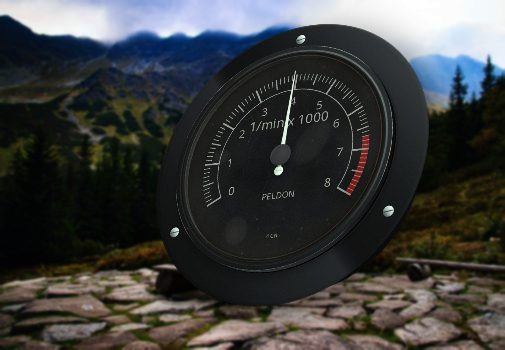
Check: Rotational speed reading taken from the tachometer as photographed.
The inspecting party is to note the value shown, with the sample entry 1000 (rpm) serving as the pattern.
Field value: 4000 (rpm)
